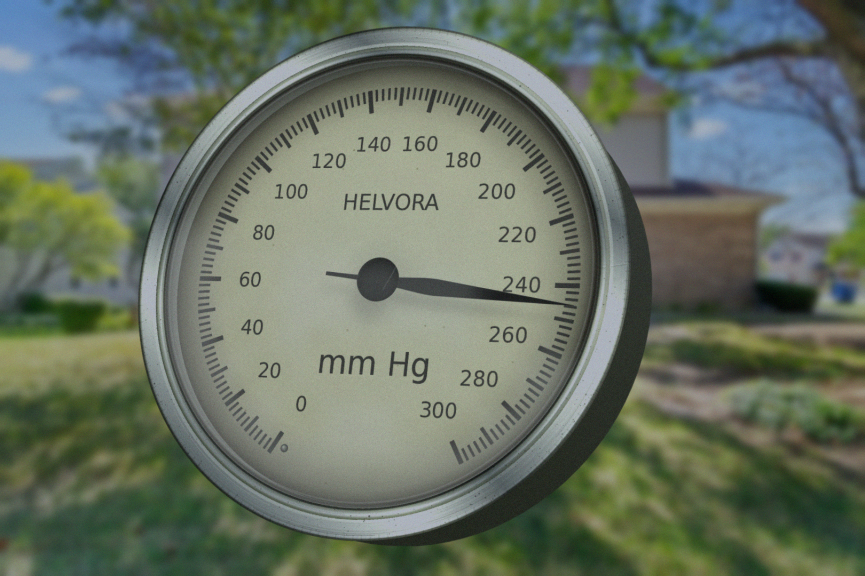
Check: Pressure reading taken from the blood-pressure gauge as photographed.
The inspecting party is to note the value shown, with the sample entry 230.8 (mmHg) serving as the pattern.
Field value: 246 (mmHg)
